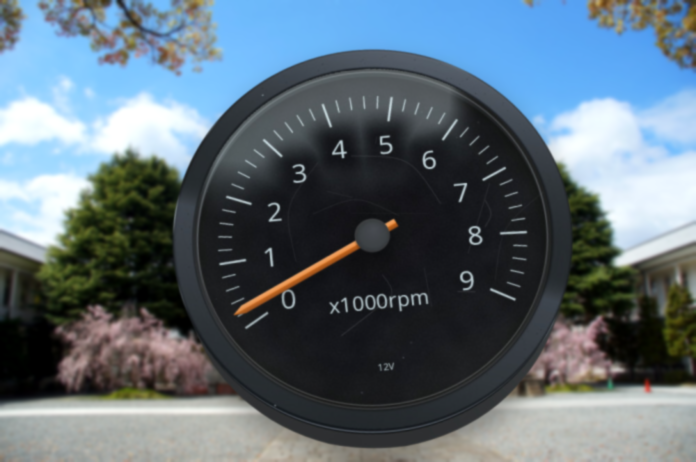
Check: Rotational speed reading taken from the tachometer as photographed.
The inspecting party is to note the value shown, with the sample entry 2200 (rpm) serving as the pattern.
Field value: 200 (rpm)
